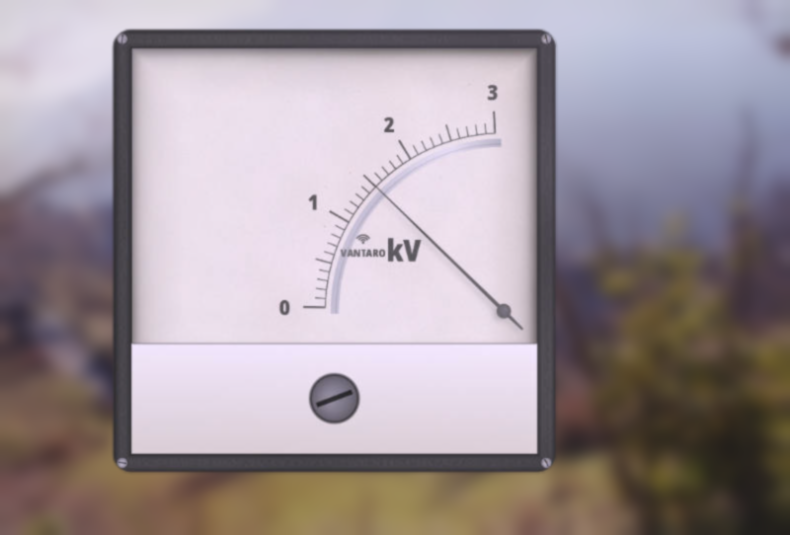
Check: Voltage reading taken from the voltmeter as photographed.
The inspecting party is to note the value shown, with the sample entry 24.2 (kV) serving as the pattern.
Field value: 1.5 (kV)
